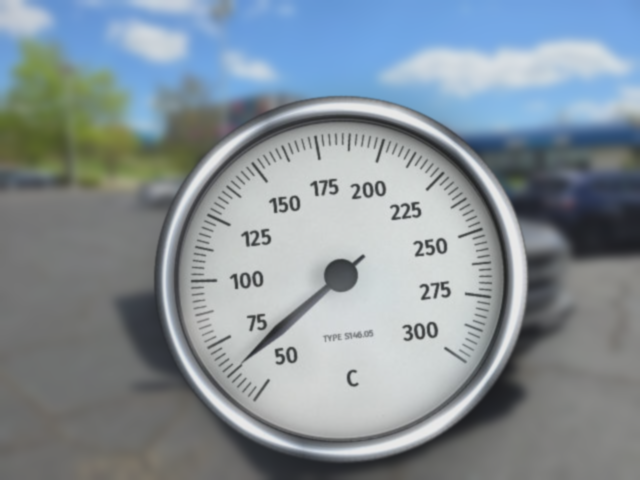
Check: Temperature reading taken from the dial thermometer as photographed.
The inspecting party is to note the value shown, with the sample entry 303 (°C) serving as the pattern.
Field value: 62.5 (°C)
